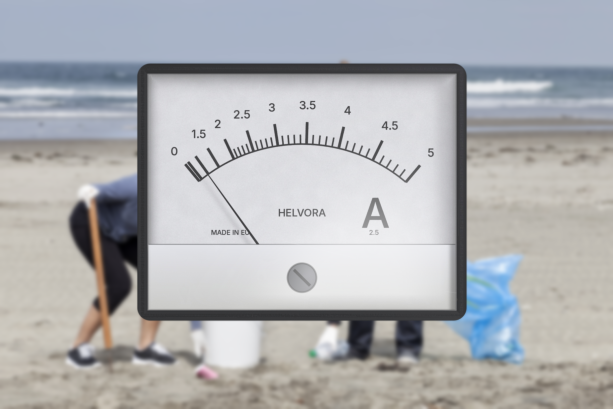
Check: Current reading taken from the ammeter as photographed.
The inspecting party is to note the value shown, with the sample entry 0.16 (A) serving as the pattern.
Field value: 1 (A)
